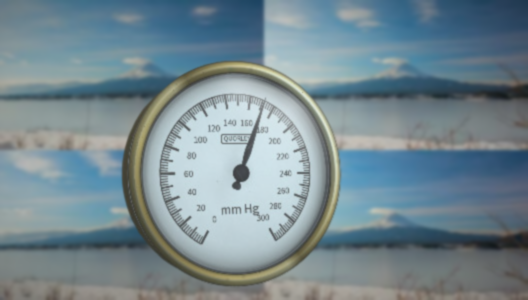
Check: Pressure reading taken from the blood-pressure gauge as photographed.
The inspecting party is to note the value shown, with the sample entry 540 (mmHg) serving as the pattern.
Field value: 170 (mmHg)
